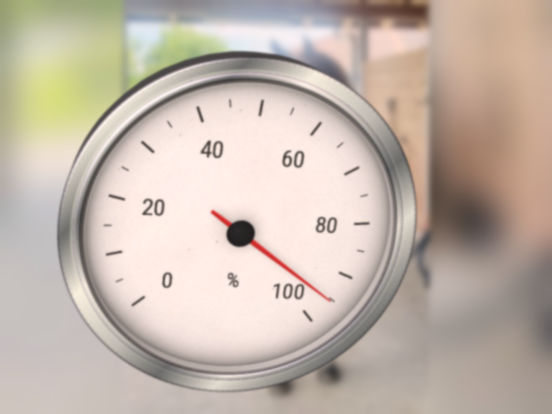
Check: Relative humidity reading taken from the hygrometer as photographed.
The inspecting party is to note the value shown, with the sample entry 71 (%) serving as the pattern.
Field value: 95 (%)
